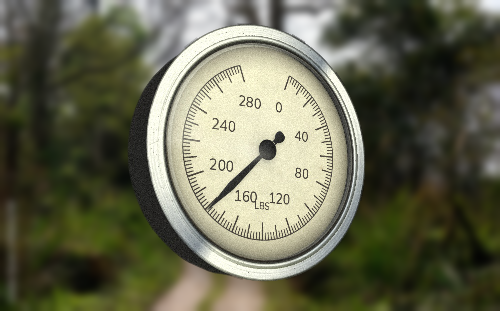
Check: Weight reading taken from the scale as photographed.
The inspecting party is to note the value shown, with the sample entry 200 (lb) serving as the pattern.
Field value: 180 (lb)
